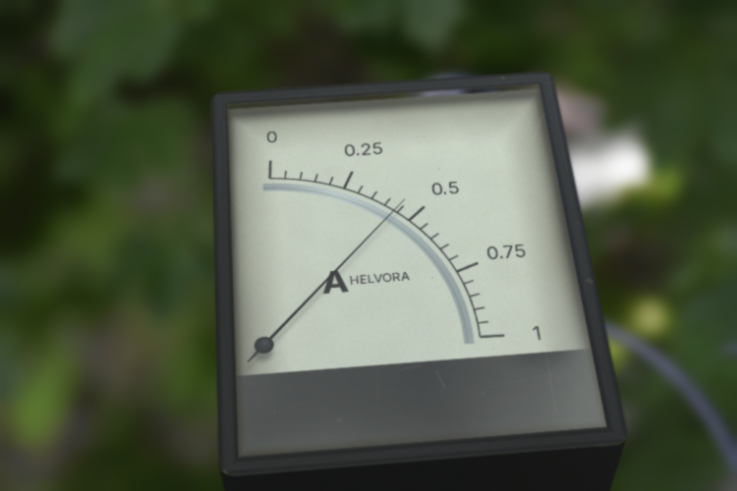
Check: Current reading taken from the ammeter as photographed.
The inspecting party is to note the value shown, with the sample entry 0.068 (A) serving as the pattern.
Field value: 0.45 (A)
